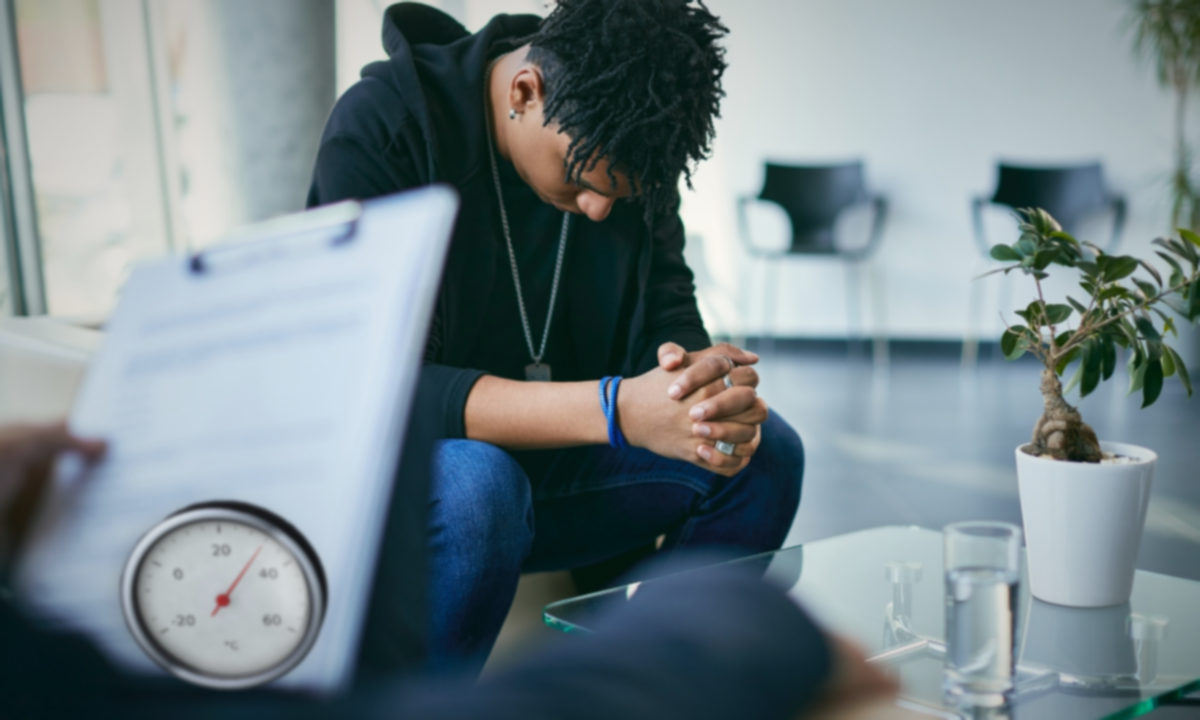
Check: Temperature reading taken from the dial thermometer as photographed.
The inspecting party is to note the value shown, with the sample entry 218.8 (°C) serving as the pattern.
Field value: 32 (°C)
